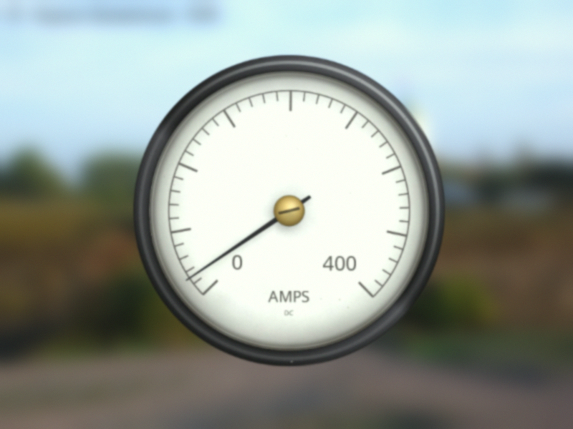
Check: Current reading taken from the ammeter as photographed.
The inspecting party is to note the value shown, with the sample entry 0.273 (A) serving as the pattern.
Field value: 15 (A)
